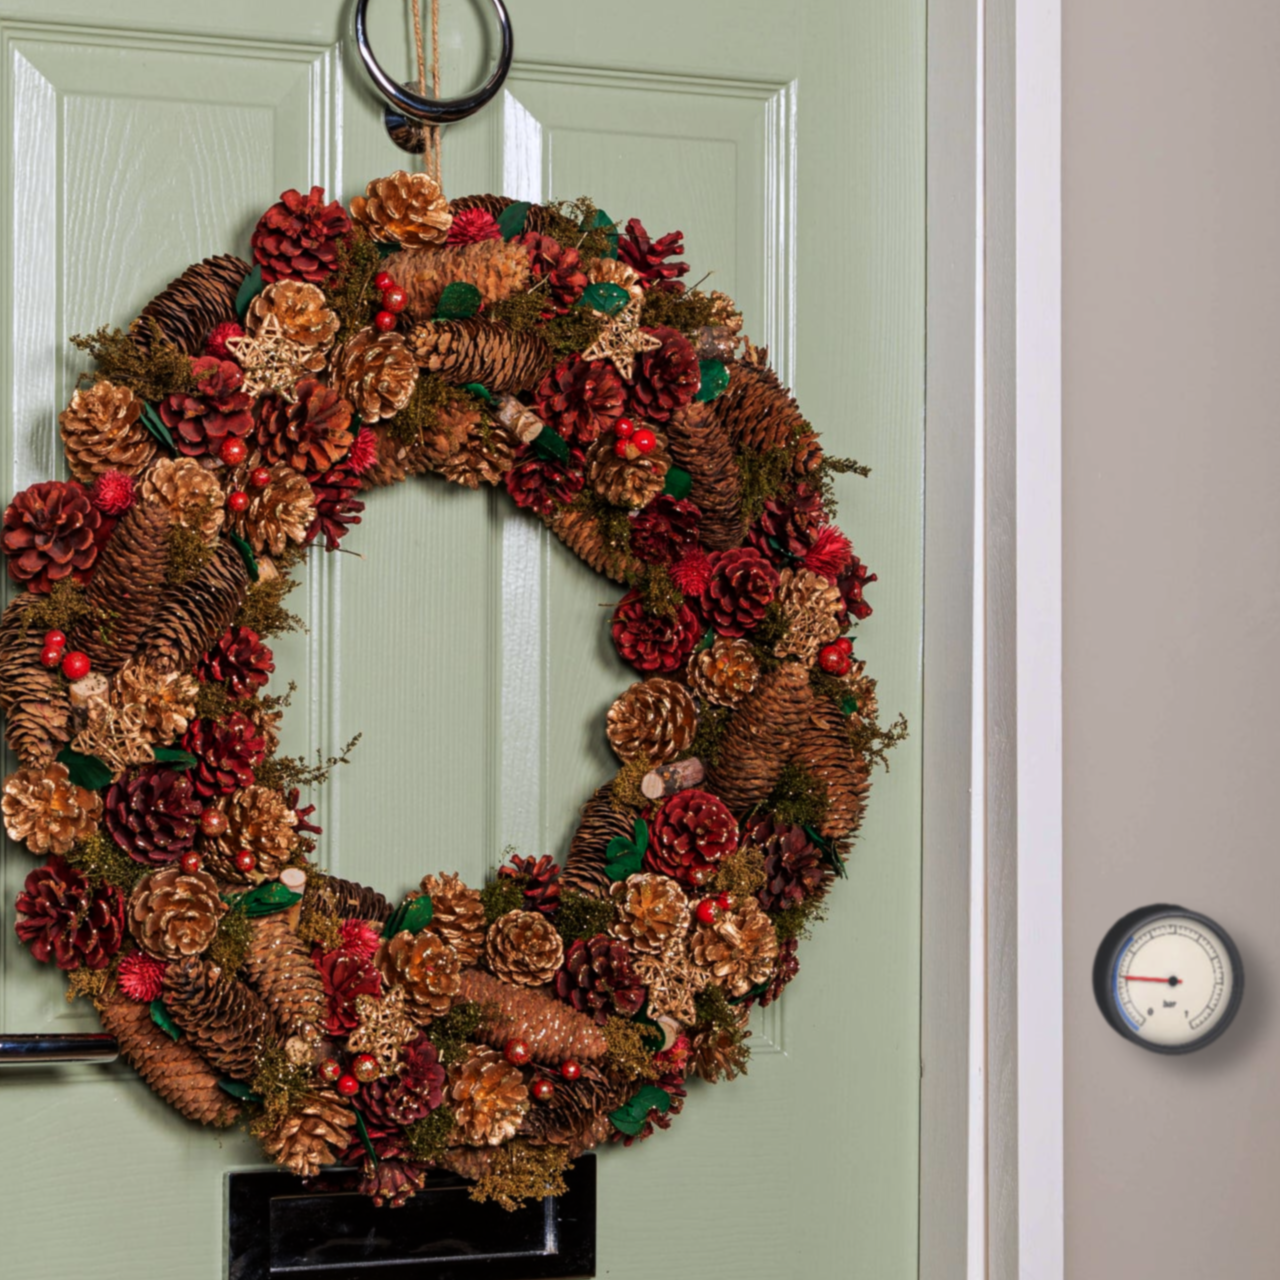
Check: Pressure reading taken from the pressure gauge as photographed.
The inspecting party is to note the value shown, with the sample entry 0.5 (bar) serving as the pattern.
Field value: 0.2 (bar)
